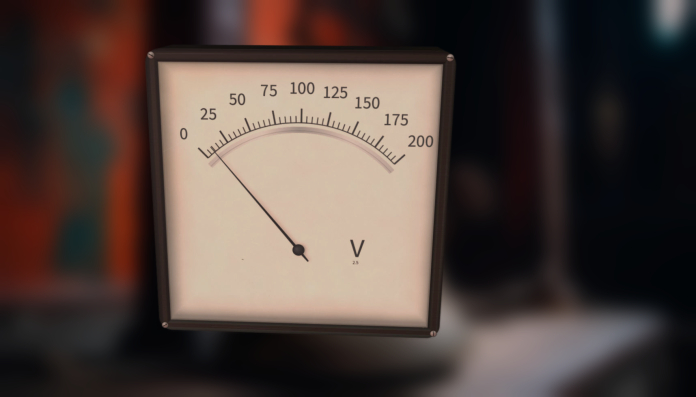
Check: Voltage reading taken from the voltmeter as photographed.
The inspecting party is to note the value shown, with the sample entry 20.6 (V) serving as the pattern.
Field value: 10 (V)
